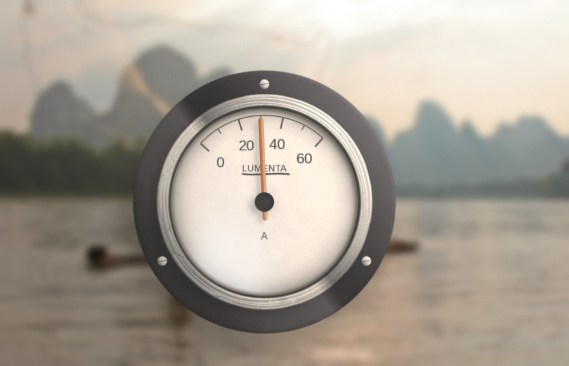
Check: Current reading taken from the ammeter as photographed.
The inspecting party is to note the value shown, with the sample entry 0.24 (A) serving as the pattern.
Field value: 30 (A)
